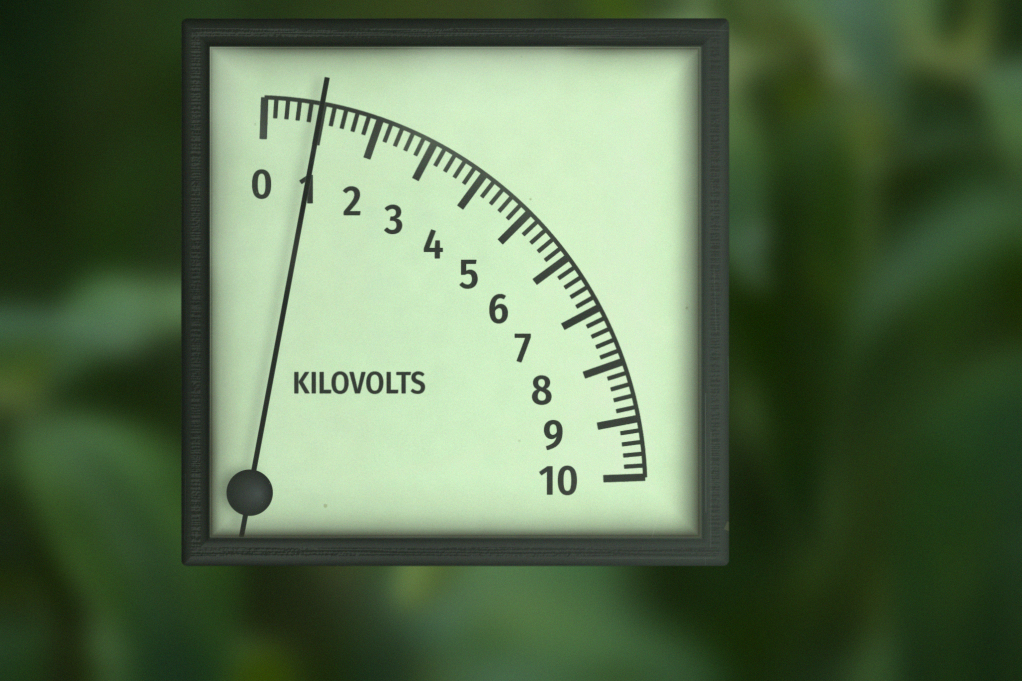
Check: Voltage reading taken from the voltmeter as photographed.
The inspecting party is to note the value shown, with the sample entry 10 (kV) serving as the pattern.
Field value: 1 (kV)
